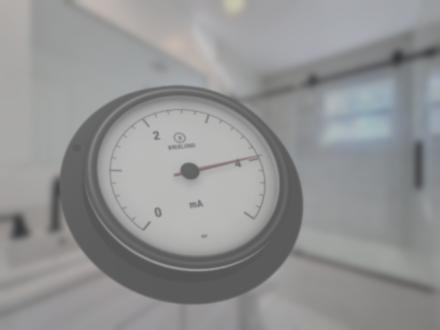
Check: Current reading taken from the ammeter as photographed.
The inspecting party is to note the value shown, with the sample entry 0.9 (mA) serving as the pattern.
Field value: 4 (mA)
